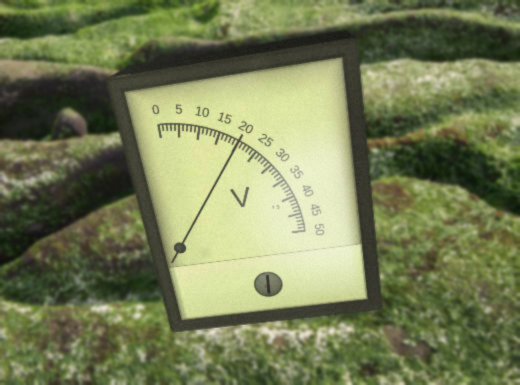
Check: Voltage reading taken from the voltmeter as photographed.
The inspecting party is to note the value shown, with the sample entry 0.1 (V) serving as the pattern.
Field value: 20 (V)
